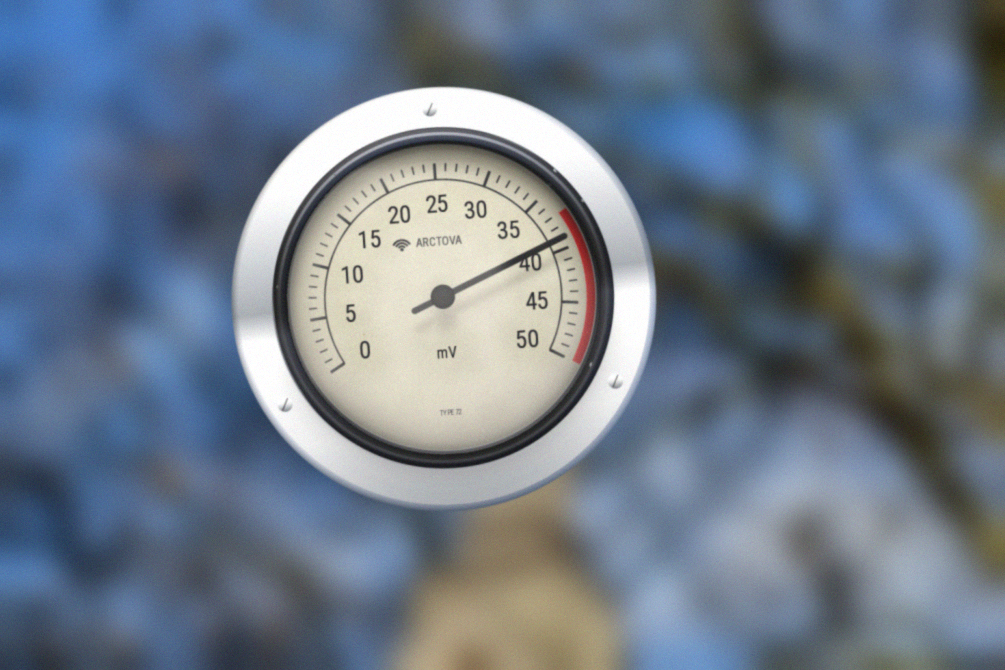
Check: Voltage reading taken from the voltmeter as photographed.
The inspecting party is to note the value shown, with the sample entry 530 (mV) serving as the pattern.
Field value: 39 (mV)
